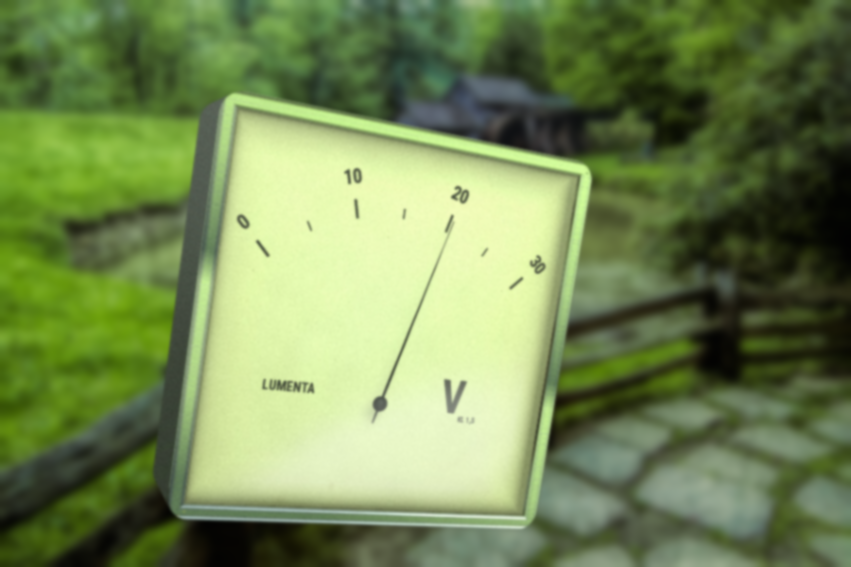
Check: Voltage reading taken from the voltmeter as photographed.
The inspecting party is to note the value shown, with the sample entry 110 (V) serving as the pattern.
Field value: 20 (V)
